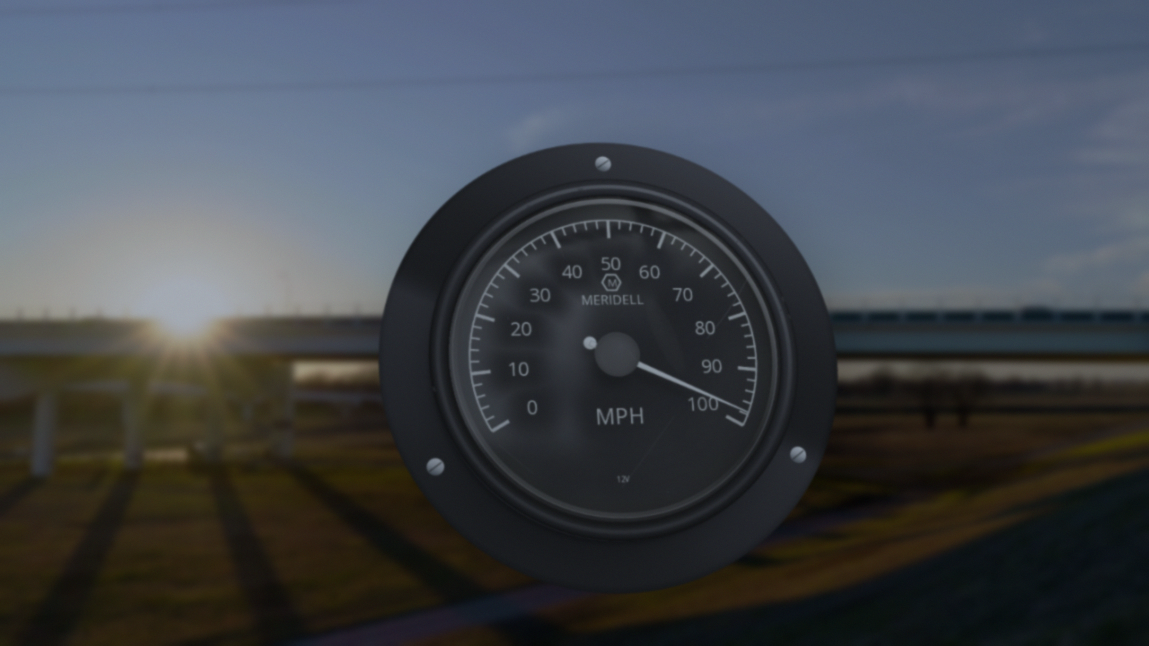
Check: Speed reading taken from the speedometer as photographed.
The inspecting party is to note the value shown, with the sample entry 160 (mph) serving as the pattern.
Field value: 98 (mph)
